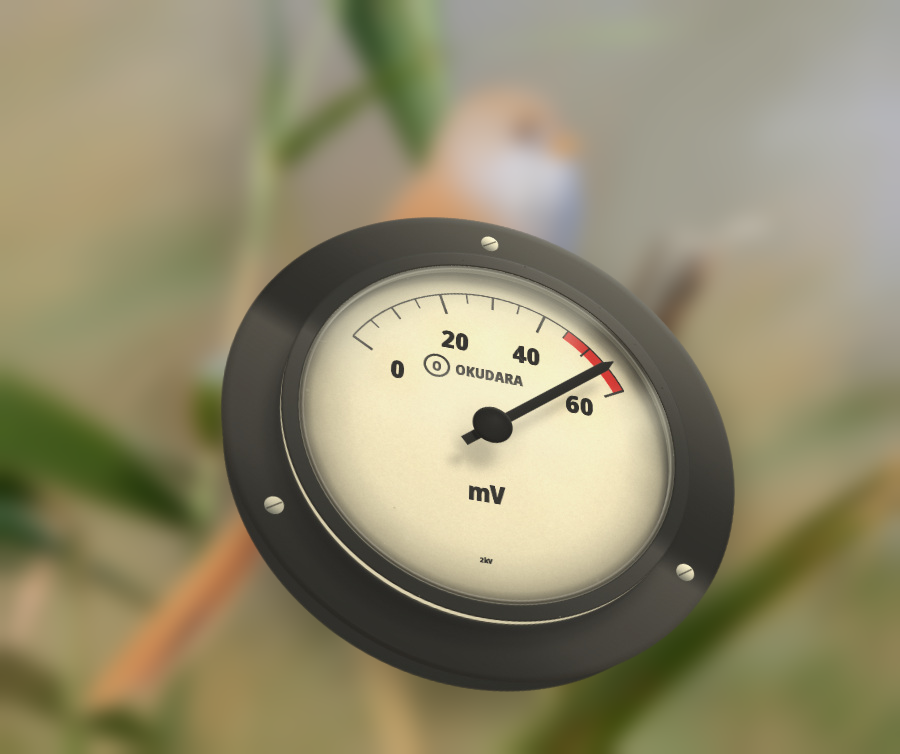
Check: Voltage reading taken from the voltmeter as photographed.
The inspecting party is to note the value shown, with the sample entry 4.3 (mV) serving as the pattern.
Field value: 55 (mV)
